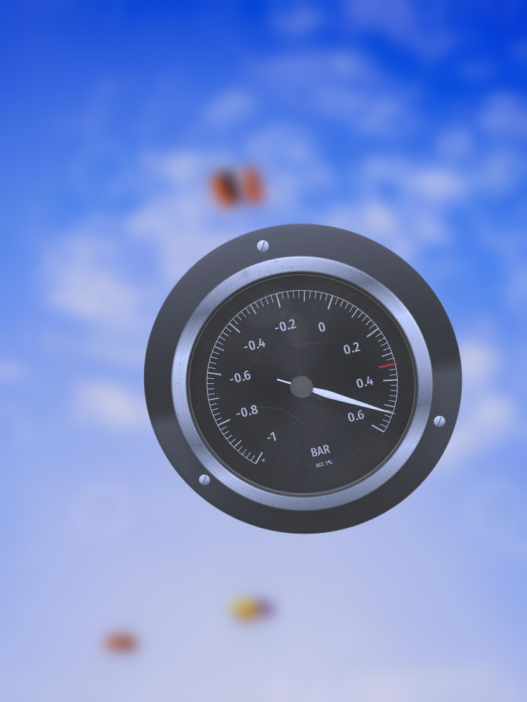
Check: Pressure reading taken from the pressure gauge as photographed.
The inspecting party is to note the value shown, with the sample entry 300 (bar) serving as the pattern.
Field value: 0.52 (bar)
